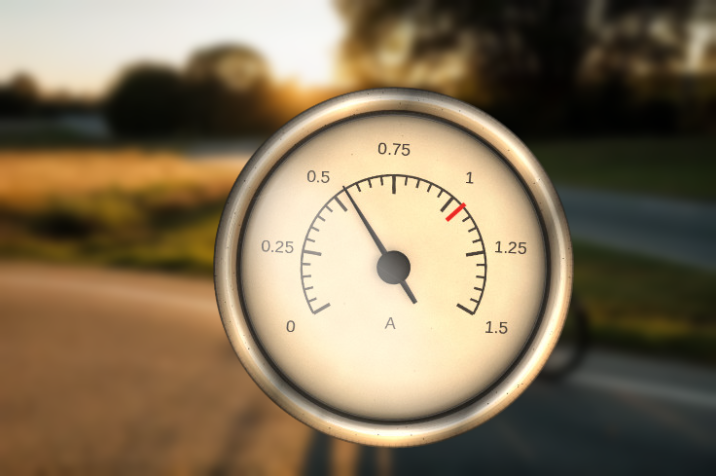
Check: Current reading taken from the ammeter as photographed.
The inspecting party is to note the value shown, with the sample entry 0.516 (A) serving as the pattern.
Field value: 0.55 (A)
